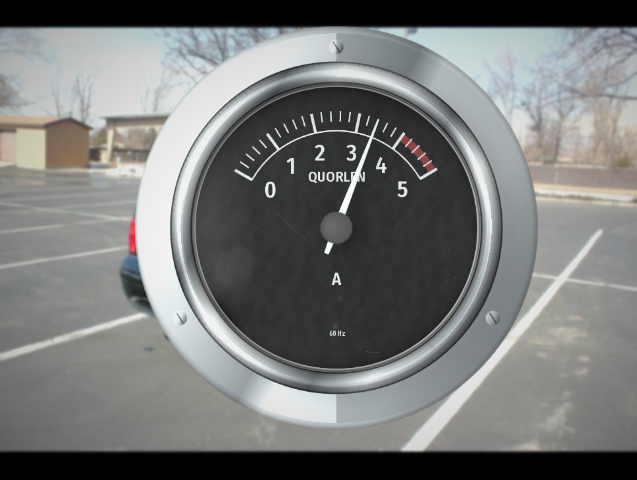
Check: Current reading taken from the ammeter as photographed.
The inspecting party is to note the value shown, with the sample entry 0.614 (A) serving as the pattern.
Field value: 3.4 (A)
